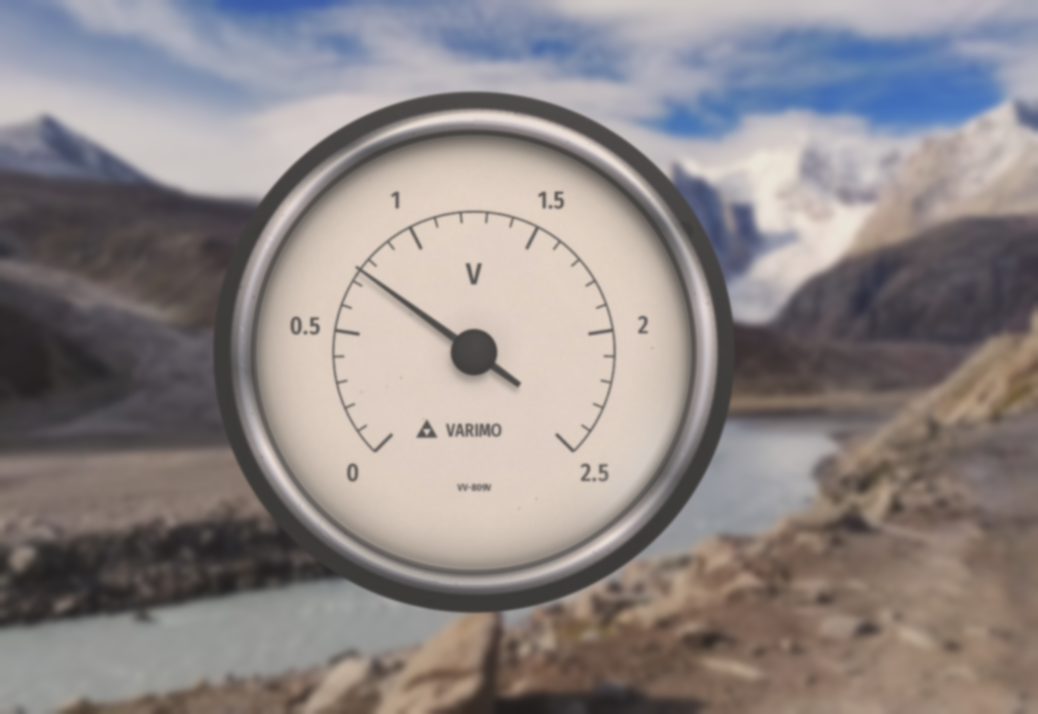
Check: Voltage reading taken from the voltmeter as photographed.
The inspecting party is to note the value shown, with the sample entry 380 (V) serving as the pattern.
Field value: 0.75 (V)
